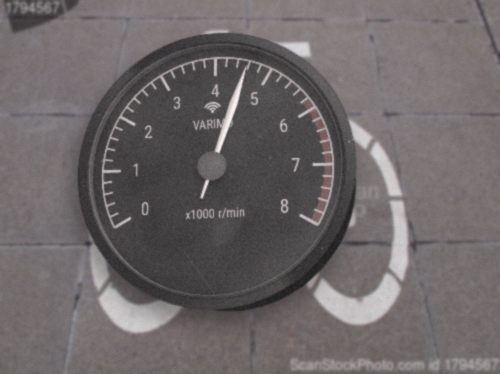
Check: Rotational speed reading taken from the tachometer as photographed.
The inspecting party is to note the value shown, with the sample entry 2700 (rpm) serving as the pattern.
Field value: 4600 (rpm)
